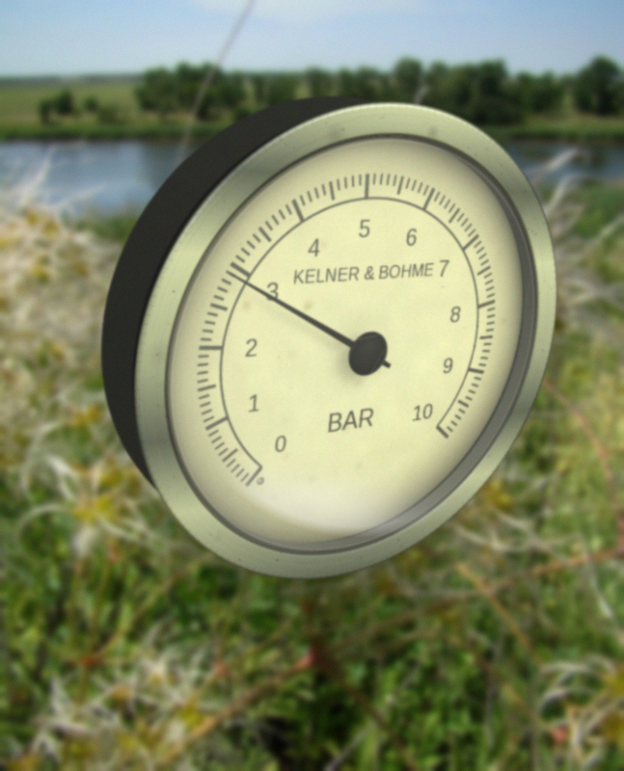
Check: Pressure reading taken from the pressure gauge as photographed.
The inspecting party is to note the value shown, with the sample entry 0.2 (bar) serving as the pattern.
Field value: 2.9 (bar)
